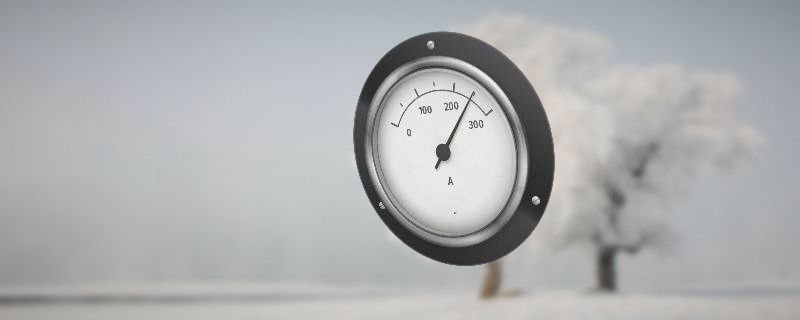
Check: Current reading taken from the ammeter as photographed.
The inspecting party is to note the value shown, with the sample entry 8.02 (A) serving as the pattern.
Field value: 250 (A)
